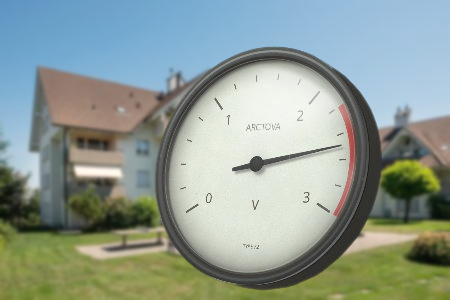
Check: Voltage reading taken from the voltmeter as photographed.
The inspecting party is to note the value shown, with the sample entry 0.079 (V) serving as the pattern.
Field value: 2.5 (V)
